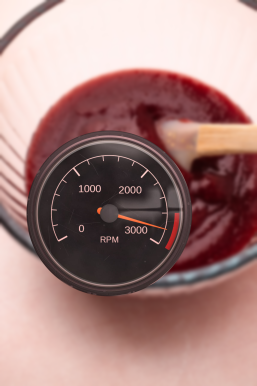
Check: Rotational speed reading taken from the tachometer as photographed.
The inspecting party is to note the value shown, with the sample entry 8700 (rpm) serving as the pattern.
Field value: 2800 (rpm)
